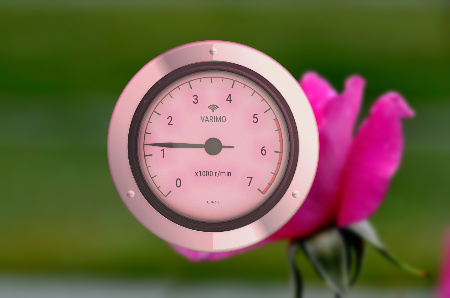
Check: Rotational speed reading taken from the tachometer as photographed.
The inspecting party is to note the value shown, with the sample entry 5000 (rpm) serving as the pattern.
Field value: 1250 (rpm)
